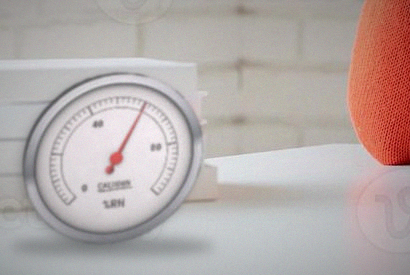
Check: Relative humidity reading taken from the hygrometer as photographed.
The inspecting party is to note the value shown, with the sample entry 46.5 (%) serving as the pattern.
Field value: 60 (%)
